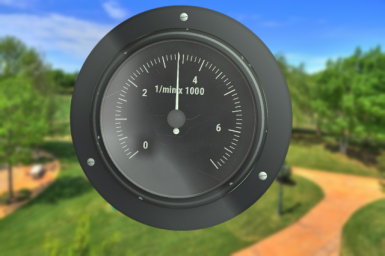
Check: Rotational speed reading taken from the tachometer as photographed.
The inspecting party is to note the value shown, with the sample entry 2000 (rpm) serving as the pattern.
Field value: 3400 (rpm)
